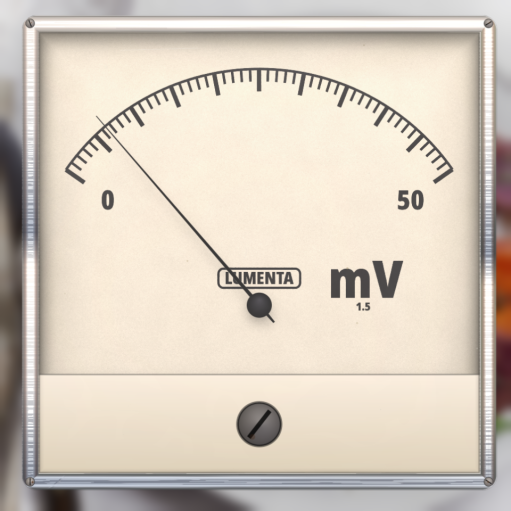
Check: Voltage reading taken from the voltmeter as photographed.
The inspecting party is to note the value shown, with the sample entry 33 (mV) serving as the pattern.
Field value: 6.5 (mV)
